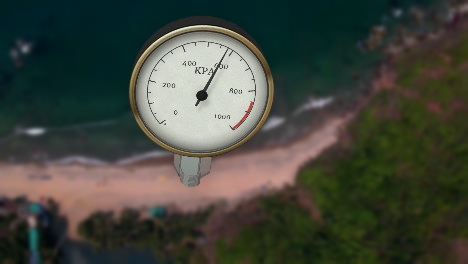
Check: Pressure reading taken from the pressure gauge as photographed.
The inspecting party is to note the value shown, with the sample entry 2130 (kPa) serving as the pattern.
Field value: 575 (kPa)
